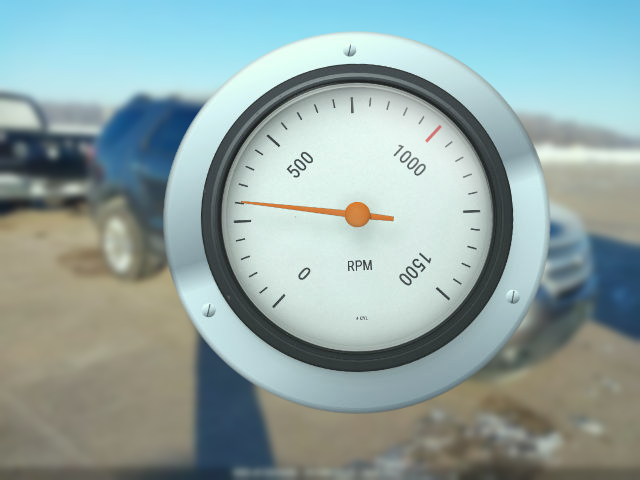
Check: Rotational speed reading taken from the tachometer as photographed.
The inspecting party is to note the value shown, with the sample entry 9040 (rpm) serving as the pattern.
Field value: 300 (rpm)
